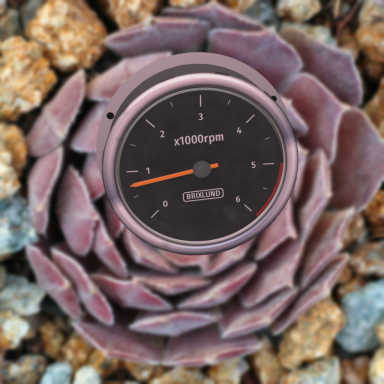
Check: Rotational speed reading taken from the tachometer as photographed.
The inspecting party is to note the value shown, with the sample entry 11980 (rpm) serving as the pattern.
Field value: 750 (rpm)
